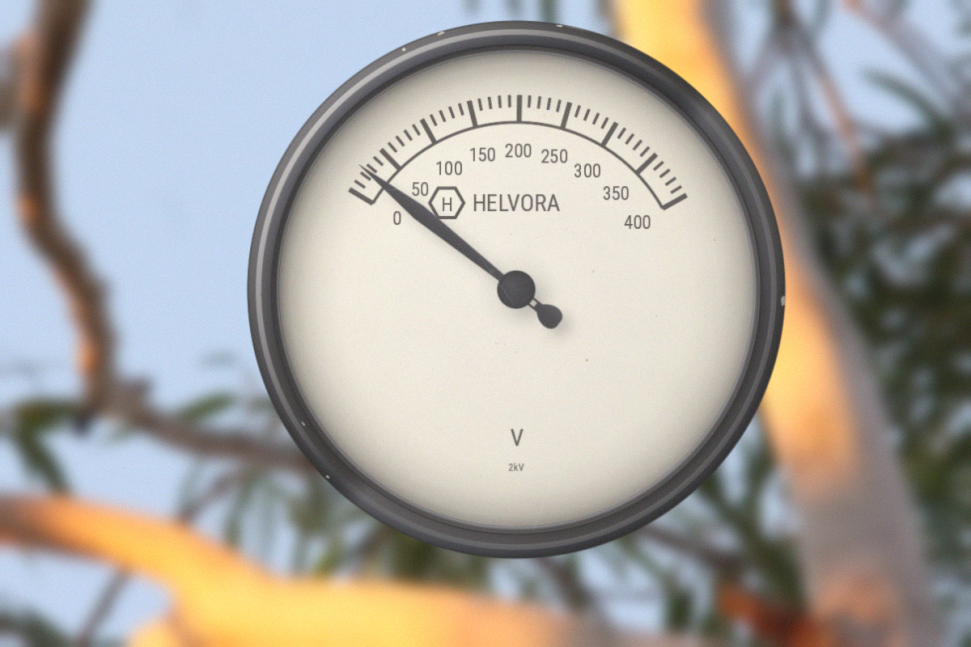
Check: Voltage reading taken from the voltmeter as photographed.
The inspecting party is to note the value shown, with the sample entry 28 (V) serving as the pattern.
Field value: 25 (V)
